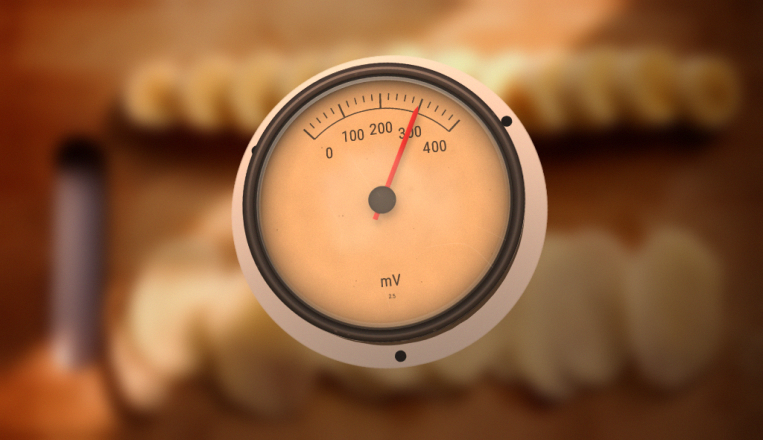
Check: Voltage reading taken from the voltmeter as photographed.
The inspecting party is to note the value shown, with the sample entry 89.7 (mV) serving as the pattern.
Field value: 300 (mV)
